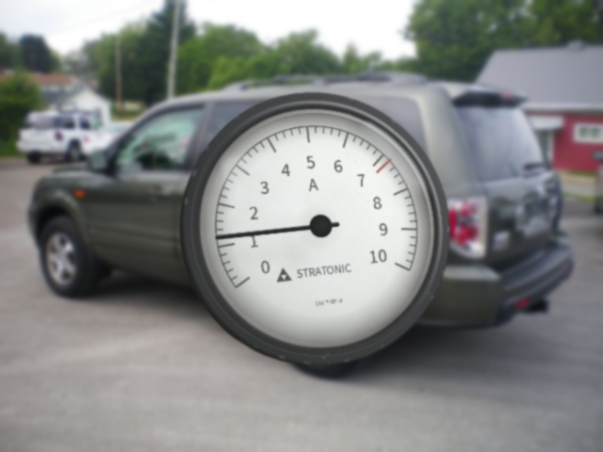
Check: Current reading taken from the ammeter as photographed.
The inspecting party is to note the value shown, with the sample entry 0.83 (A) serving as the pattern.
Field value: 1.2 (A)
